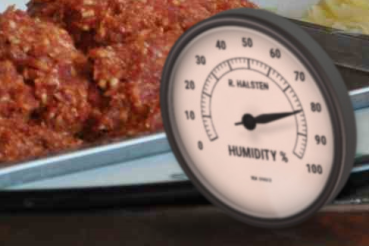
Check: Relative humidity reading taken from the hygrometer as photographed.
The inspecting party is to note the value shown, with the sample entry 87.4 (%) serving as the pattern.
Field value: 80 (%)
